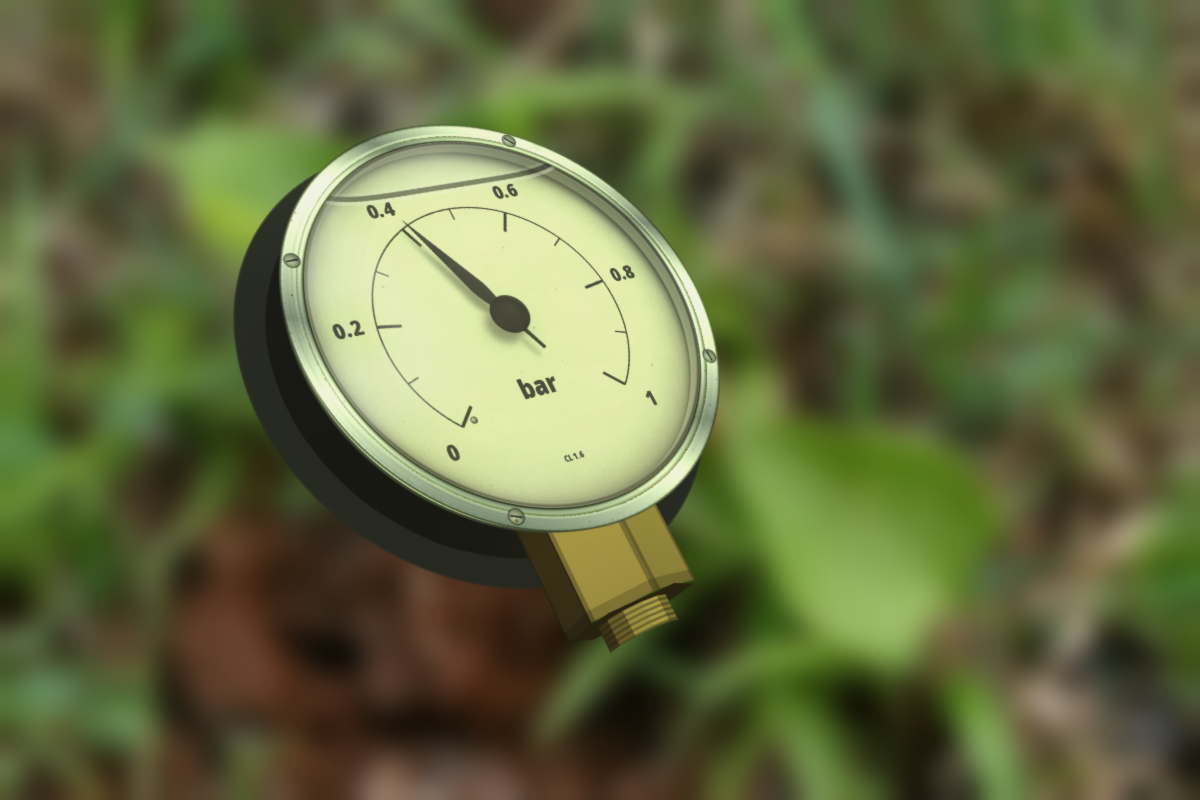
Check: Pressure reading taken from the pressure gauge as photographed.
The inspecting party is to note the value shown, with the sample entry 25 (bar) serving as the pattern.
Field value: 0.4 (bar)
